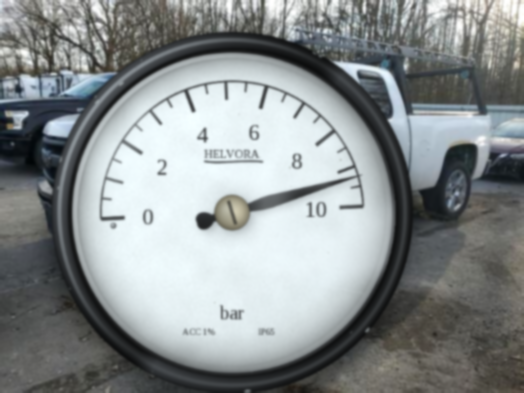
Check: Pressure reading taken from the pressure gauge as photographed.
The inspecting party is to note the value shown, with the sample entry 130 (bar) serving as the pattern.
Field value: 9.25 (bar)
